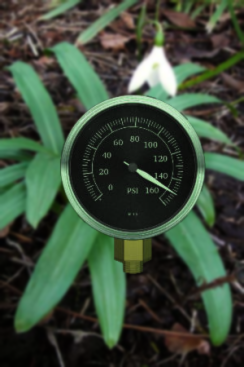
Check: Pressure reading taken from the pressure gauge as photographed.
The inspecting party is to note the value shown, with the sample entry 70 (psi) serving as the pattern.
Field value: 150 (psi)
